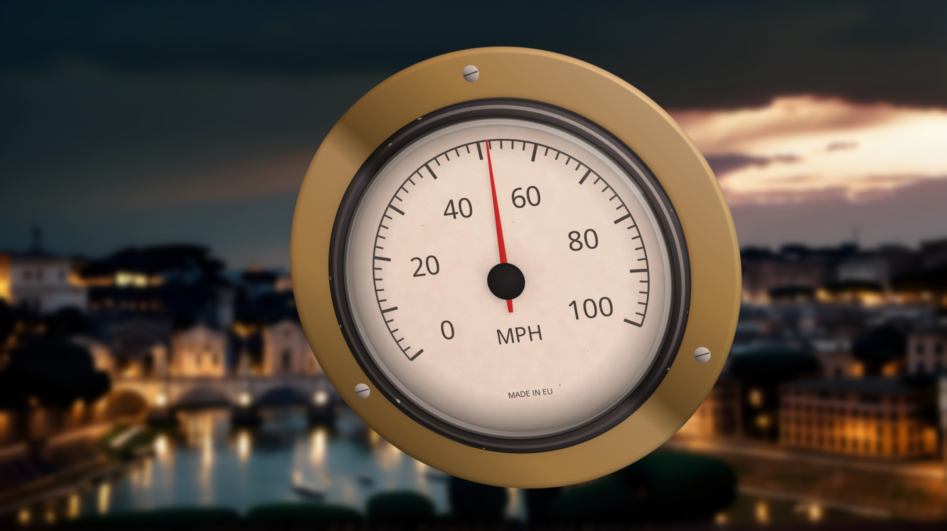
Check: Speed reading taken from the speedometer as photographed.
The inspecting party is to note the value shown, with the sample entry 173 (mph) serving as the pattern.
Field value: 52 (mph)
